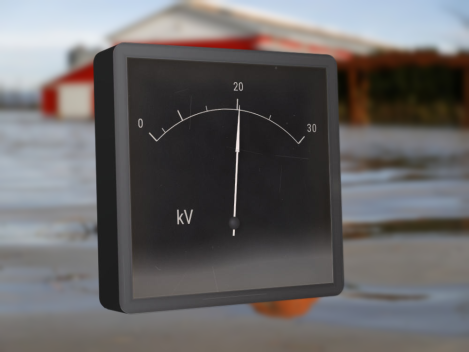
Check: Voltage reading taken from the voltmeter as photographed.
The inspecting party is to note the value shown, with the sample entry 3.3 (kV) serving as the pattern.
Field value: 20 (kV)
